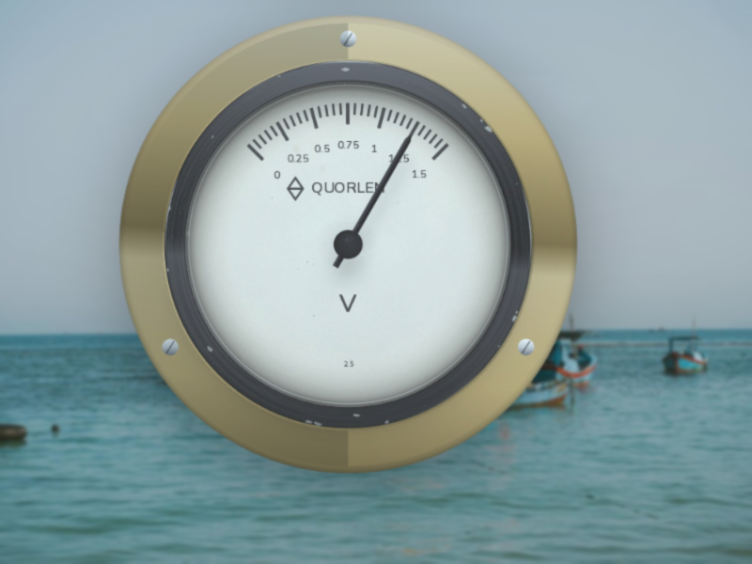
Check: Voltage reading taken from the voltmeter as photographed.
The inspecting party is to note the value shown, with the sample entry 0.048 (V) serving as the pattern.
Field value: 1.25 (V)
